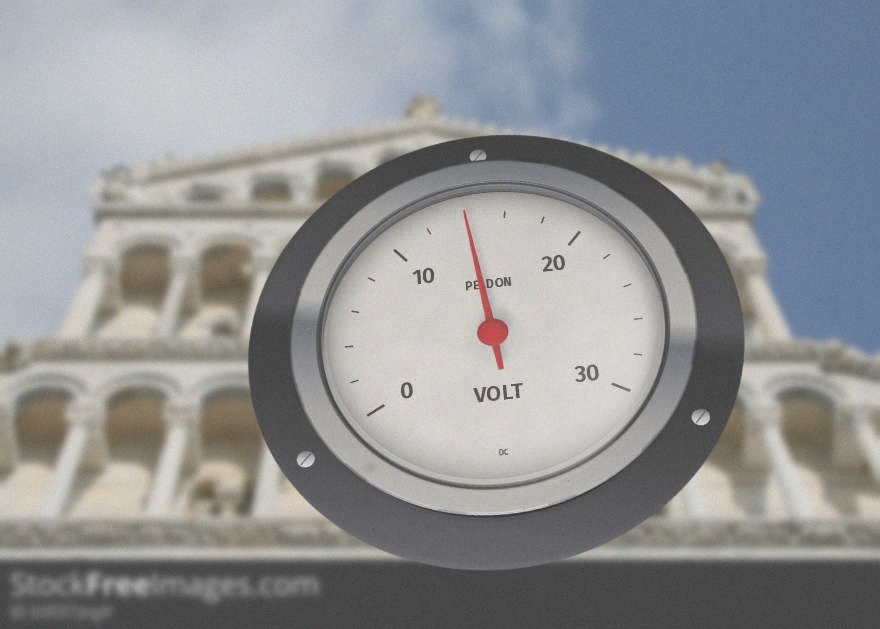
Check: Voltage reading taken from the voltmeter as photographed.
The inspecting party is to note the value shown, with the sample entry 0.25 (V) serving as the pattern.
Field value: 14 (V)
